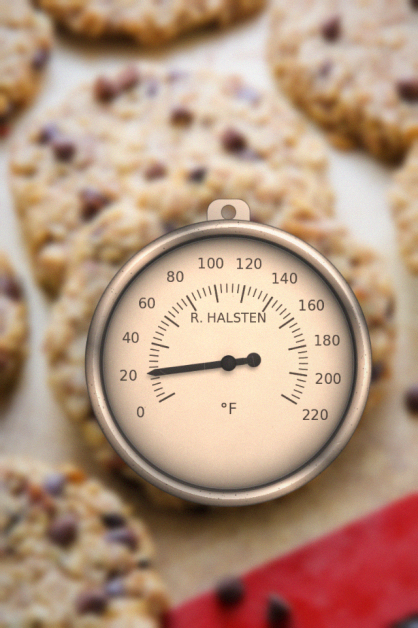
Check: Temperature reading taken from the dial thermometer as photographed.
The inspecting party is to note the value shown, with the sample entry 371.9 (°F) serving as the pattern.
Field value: 20 (°F)
